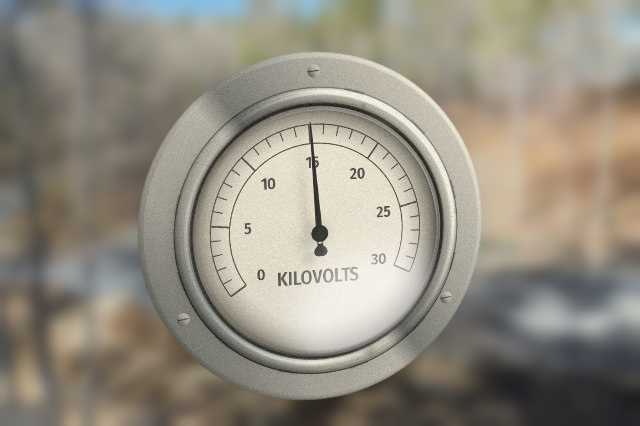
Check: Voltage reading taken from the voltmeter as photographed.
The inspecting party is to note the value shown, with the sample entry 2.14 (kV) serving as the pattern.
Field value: 15 (kV)
